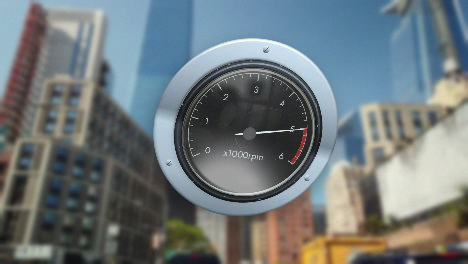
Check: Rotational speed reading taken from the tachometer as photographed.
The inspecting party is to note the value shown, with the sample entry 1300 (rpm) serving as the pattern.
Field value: 5000 (rpm)
